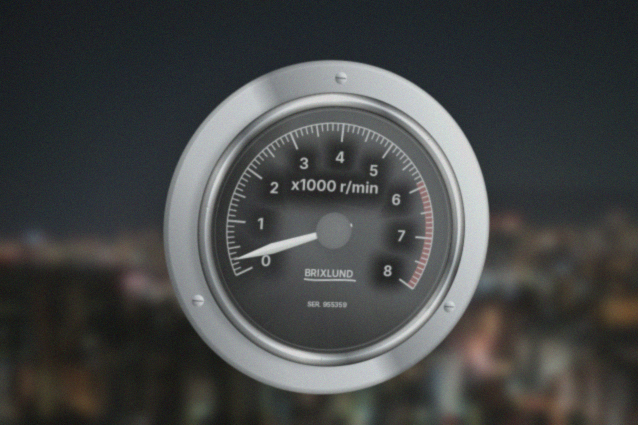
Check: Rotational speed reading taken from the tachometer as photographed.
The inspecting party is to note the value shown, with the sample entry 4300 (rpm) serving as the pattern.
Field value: 300 (rpm)
